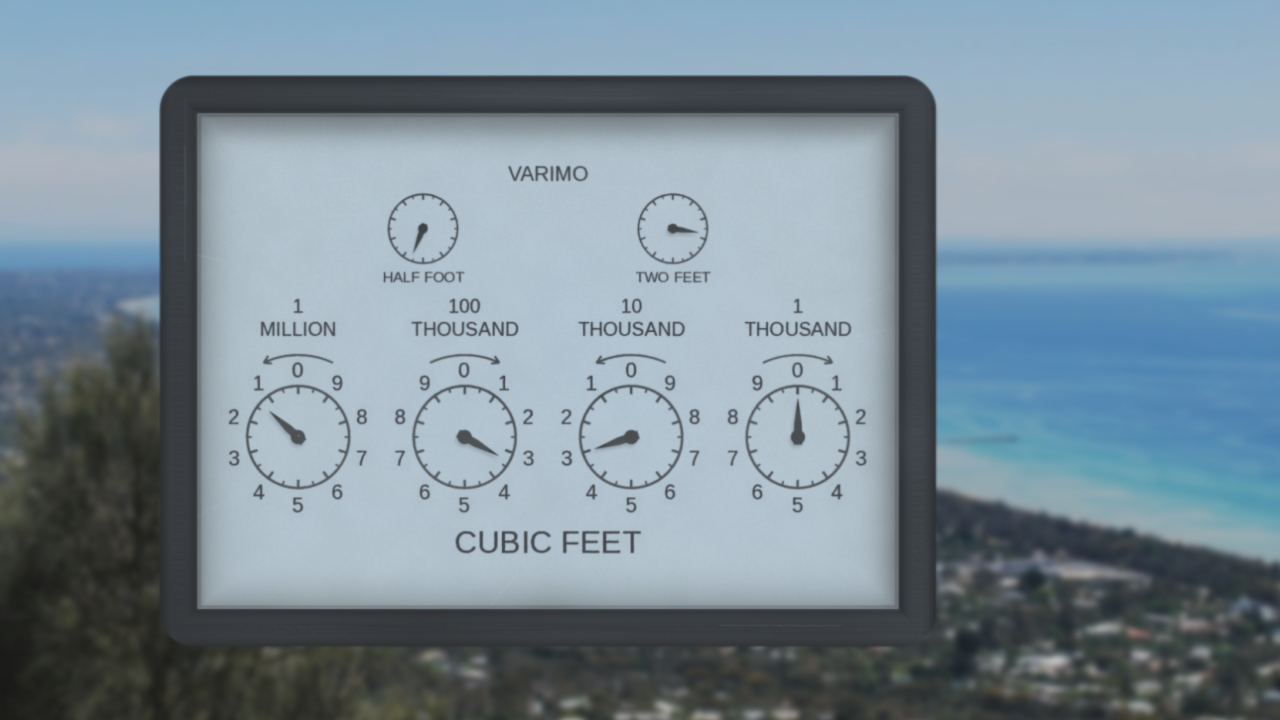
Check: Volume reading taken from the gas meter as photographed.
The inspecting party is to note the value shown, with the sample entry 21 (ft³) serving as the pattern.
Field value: 133000 (ft³)
